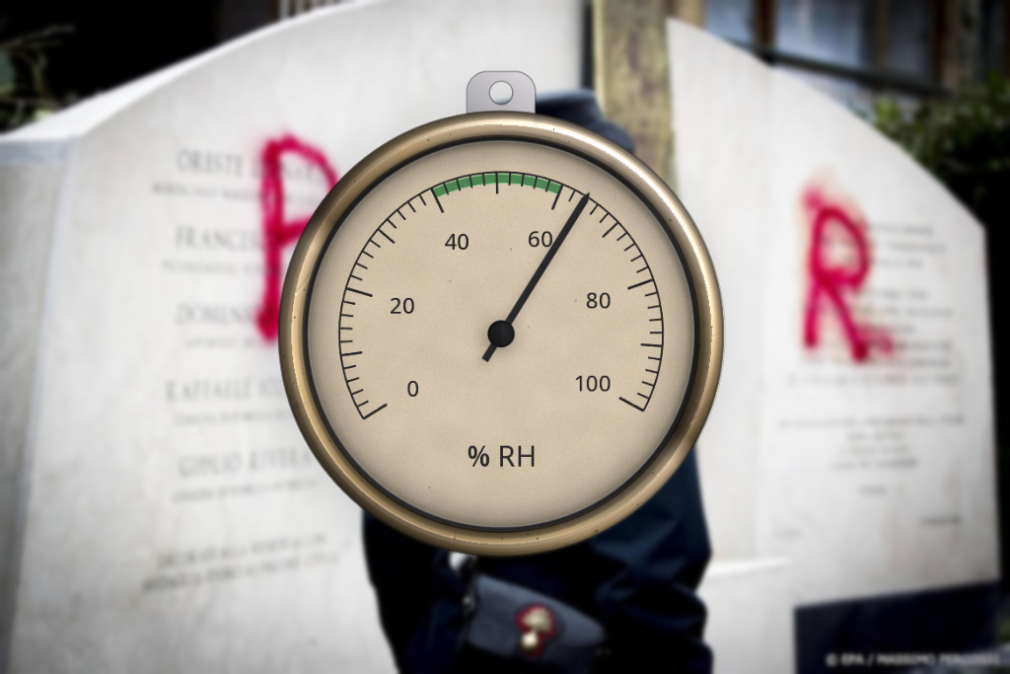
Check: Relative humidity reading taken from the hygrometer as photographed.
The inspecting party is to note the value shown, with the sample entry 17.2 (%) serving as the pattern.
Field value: 64 (%)
